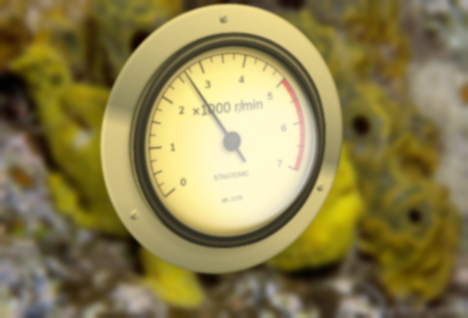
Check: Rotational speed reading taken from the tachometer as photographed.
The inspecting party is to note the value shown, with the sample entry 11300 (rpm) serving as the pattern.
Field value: 2625 (rpm)
